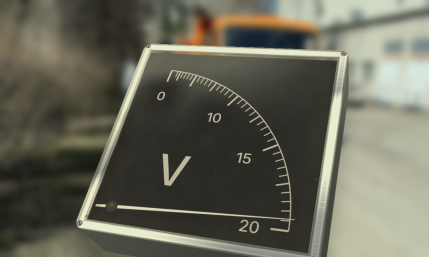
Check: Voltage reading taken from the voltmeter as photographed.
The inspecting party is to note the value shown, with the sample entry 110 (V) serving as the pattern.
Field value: 19.5 (V)
